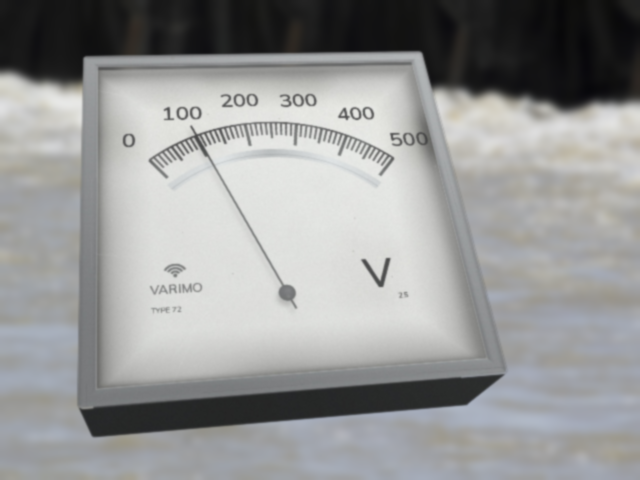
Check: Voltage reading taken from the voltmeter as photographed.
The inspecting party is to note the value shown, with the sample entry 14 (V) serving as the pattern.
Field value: 100 (V)
